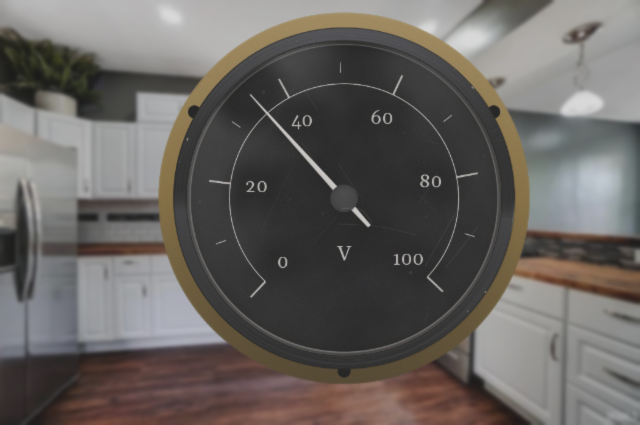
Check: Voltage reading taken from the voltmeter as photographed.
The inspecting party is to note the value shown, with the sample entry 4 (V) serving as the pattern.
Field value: 35 (V)
